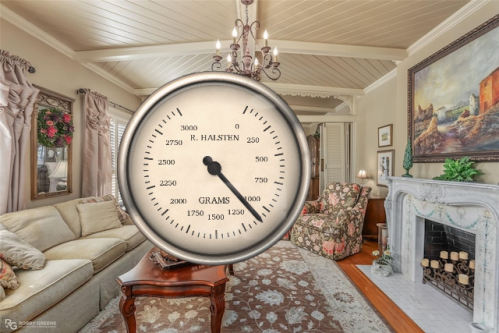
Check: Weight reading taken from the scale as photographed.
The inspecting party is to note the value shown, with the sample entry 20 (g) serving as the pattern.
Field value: 1100 (g)
